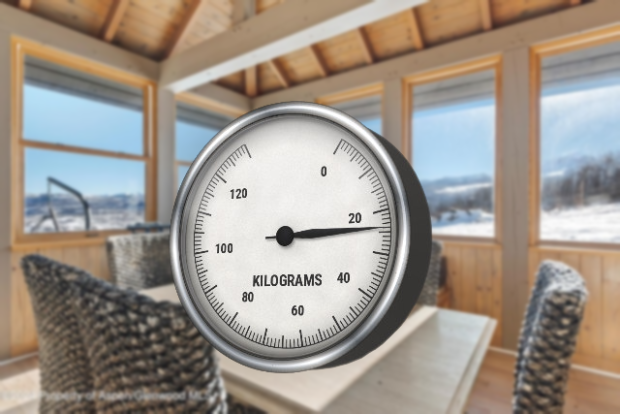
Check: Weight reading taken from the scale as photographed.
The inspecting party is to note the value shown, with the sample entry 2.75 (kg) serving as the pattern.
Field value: 24 (kg)
